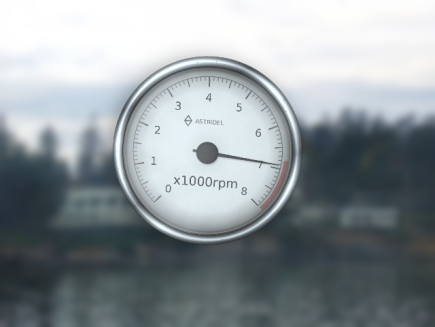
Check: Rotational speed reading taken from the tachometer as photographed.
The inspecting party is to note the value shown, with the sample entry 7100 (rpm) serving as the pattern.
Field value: 6900 (rpm)
